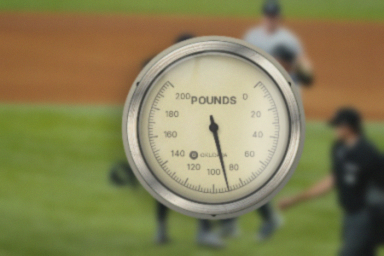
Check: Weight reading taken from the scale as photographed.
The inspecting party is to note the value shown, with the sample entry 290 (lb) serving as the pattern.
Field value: 90 (lb)
